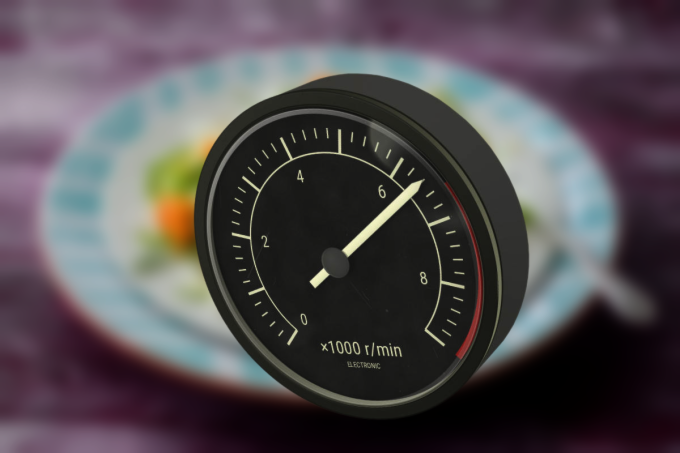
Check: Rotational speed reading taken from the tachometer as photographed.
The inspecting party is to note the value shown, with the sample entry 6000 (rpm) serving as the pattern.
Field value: 6400 (rpm)
